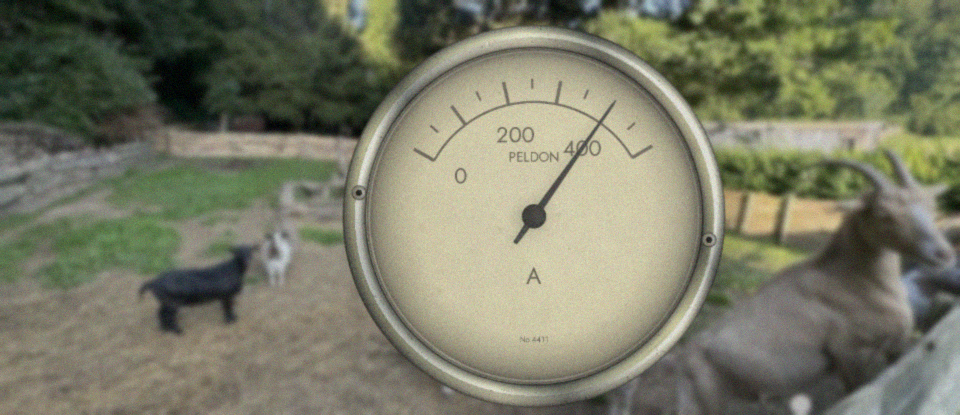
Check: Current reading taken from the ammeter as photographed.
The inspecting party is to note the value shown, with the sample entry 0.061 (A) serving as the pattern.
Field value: 400 (A)
